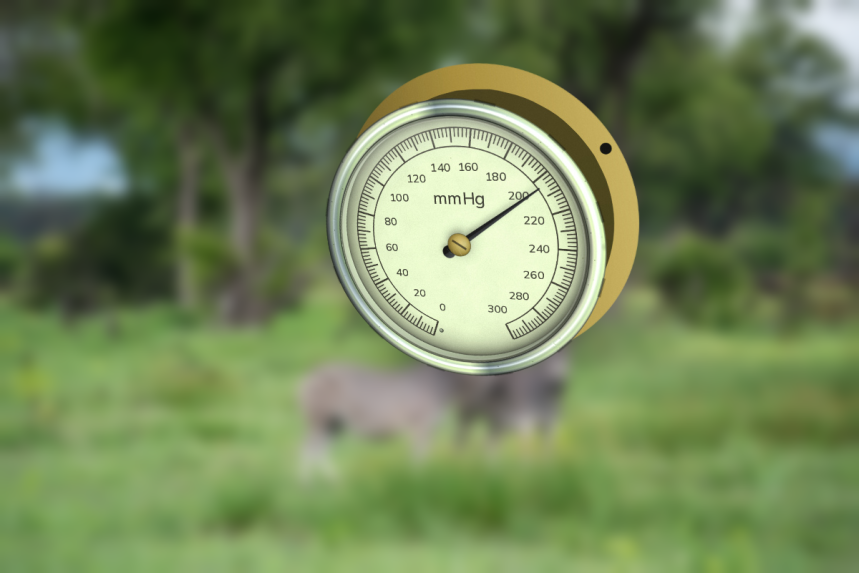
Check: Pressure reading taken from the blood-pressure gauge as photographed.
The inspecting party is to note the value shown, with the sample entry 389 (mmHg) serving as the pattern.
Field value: 204 (mmHg)
